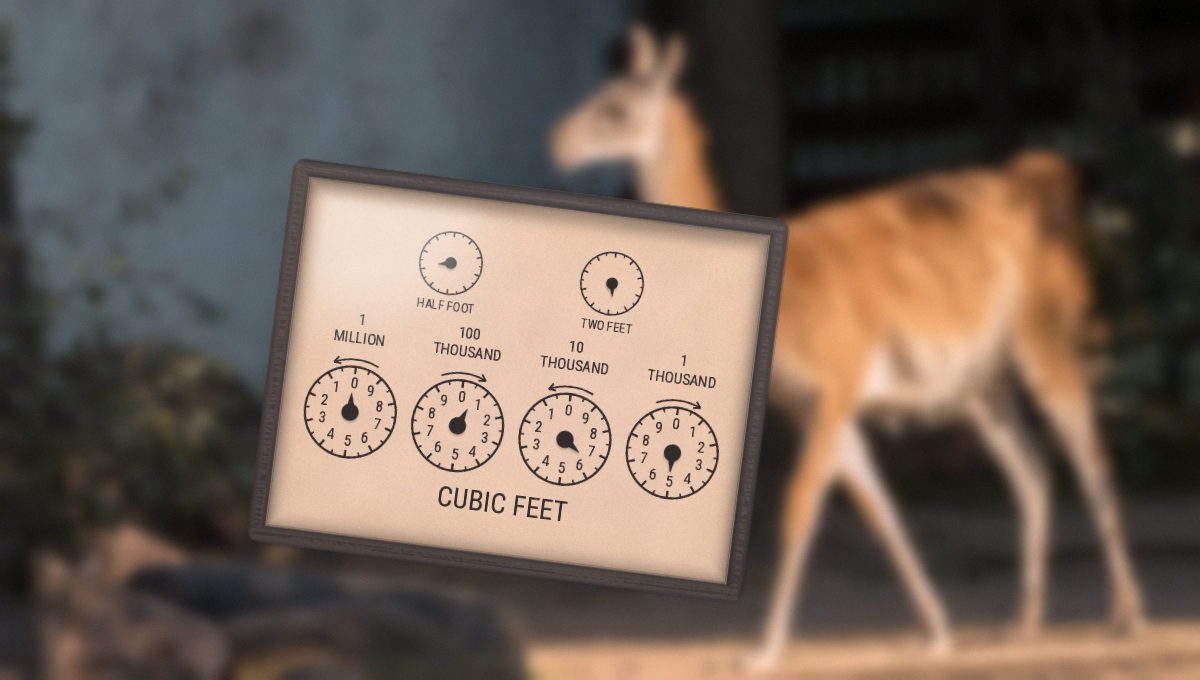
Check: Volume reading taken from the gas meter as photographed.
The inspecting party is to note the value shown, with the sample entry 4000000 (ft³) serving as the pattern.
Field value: 6500 (ft³)
